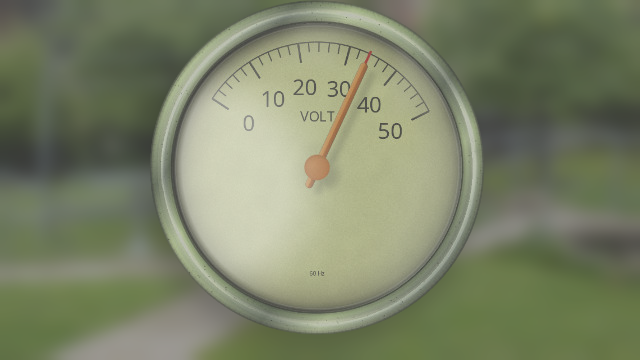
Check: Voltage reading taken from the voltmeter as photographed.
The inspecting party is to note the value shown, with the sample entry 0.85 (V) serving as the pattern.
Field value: 34 (V)
